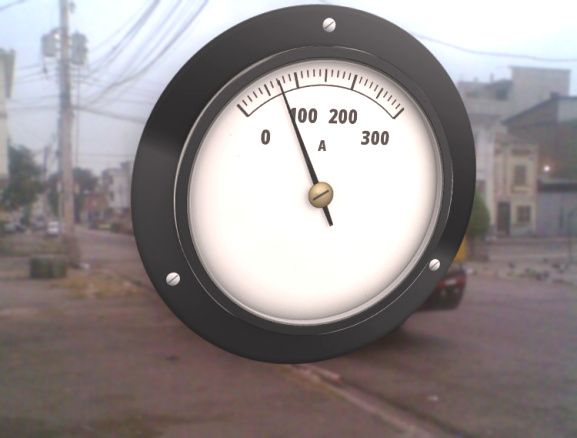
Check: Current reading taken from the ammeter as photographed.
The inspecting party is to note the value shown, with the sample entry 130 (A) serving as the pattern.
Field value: 70 (A)
